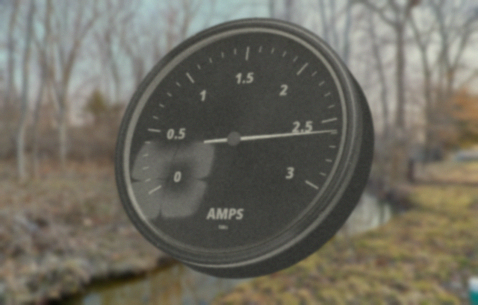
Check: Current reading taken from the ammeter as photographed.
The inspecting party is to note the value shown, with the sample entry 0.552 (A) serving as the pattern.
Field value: 2.6 (A)
